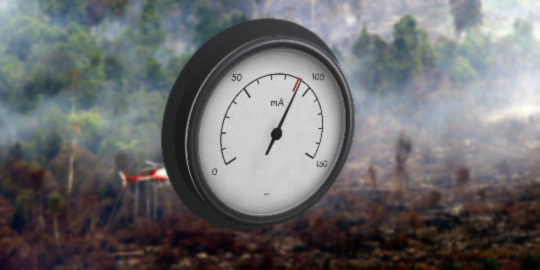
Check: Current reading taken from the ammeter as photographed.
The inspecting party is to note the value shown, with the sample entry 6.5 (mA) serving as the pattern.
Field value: 90 (mA)
